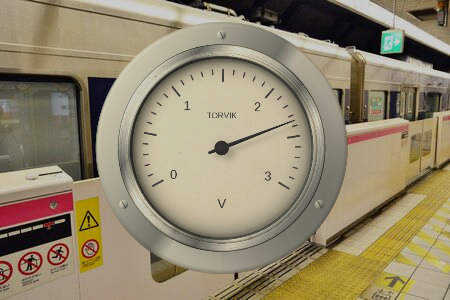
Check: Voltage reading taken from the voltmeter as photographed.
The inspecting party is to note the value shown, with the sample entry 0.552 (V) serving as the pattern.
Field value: 2.35 (V)
